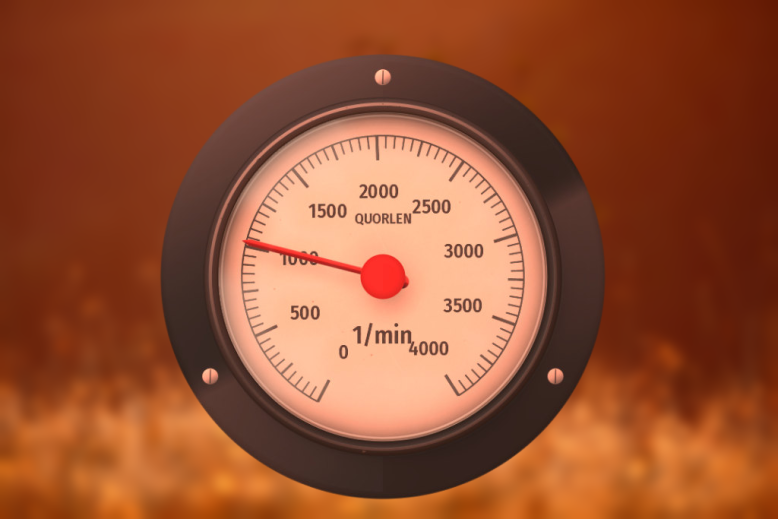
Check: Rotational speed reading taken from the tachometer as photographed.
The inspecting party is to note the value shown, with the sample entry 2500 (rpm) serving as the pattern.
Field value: 1025 (rpm)
